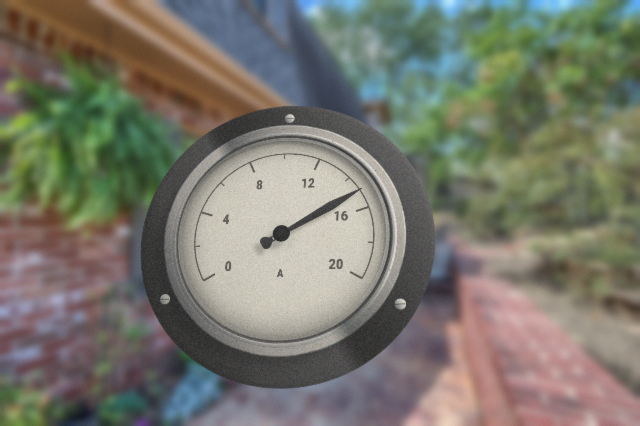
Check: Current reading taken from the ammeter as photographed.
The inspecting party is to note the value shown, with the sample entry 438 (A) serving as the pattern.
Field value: 15 (A)
